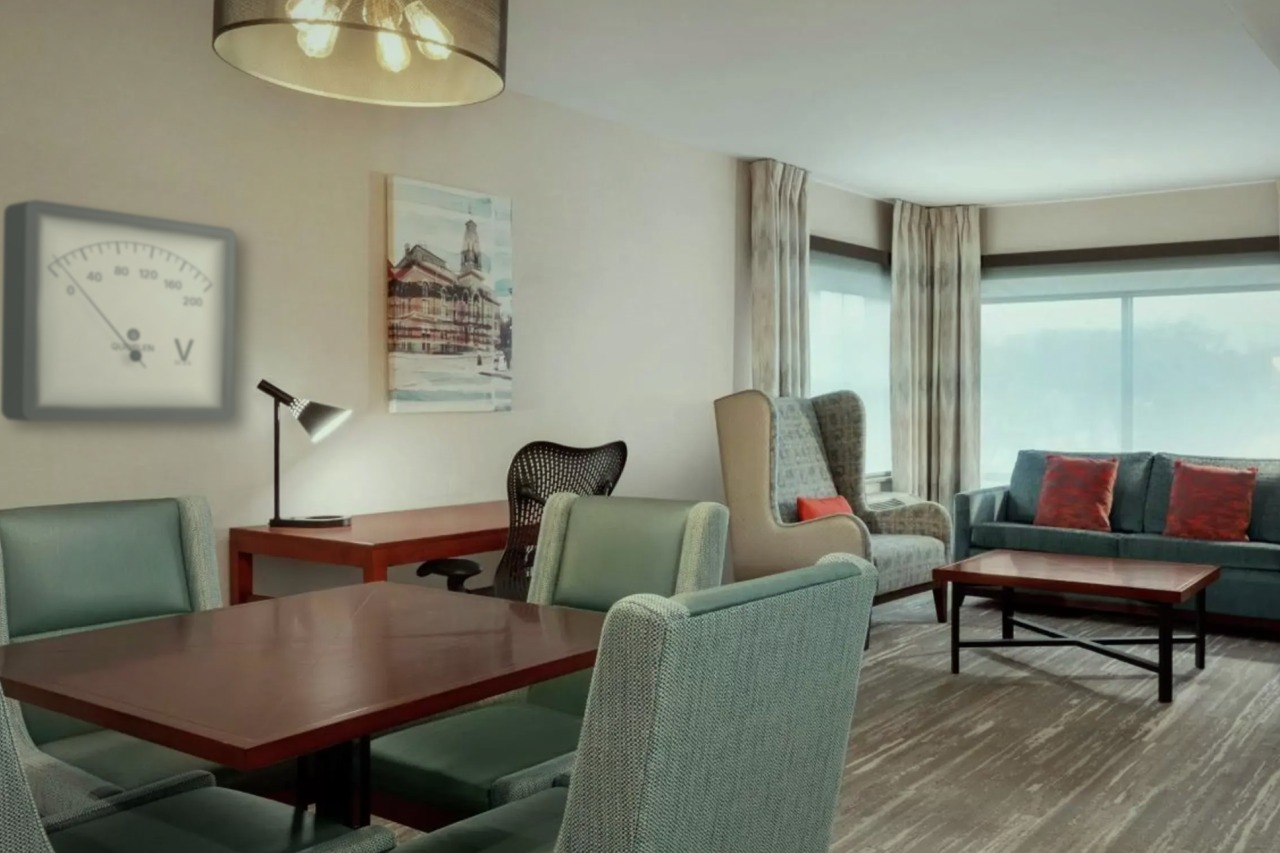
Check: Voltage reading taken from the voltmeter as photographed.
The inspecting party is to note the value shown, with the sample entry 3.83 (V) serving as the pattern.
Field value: 10 (V)
